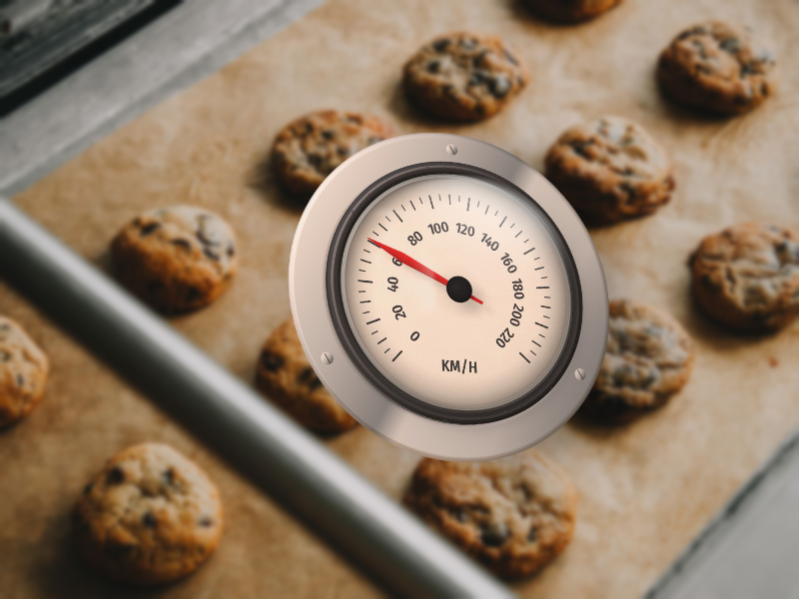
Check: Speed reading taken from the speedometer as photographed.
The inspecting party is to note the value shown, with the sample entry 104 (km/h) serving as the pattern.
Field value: 60 (km/h)
